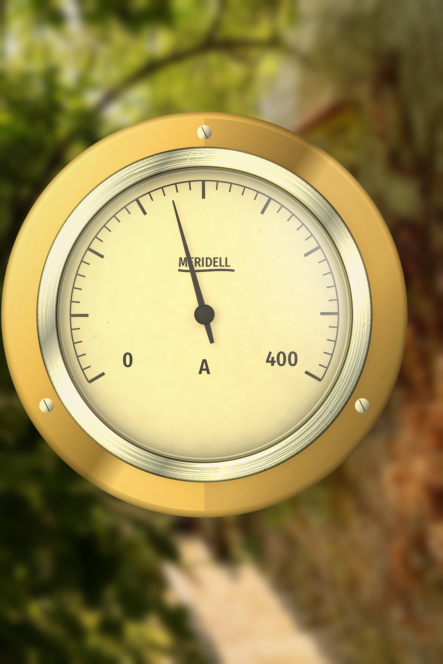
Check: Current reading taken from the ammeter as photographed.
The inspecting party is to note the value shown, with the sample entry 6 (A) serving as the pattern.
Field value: 175 (A)
